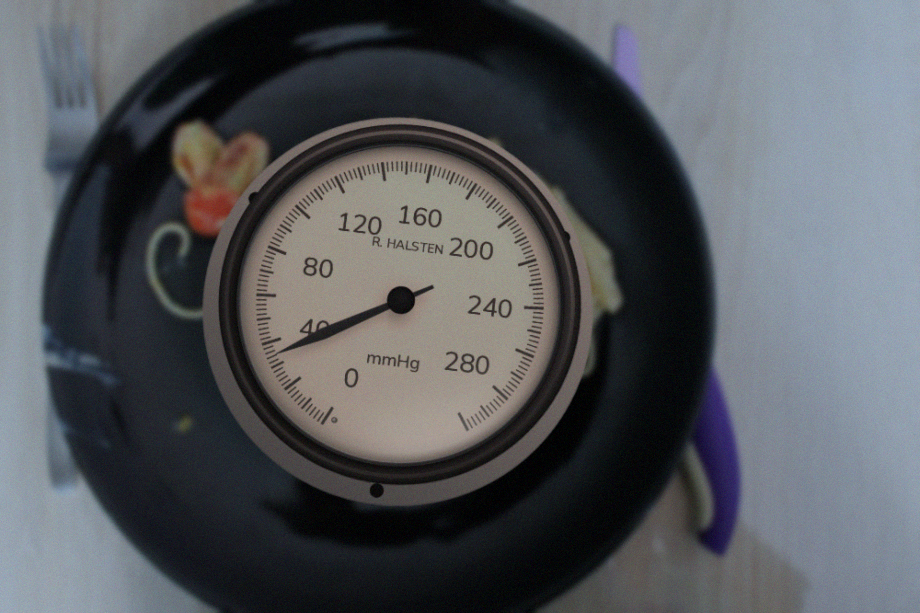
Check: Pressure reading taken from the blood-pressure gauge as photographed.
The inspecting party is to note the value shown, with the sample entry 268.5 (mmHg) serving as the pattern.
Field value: 34 (mmHg)
